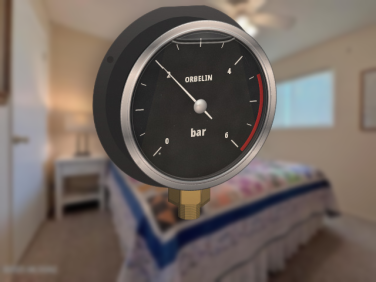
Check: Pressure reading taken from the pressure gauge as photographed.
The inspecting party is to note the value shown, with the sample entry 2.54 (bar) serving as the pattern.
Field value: 2 (bar)
